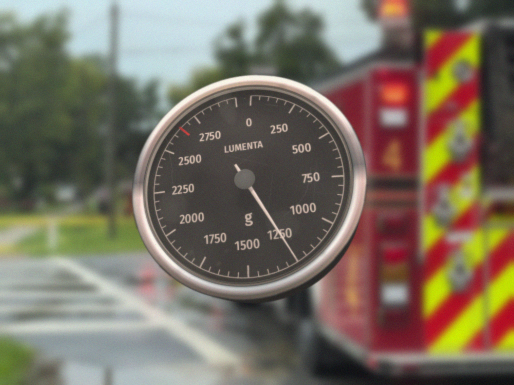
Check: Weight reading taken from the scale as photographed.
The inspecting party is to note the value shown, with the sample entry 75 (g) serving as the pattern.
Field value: 1250 (g)
